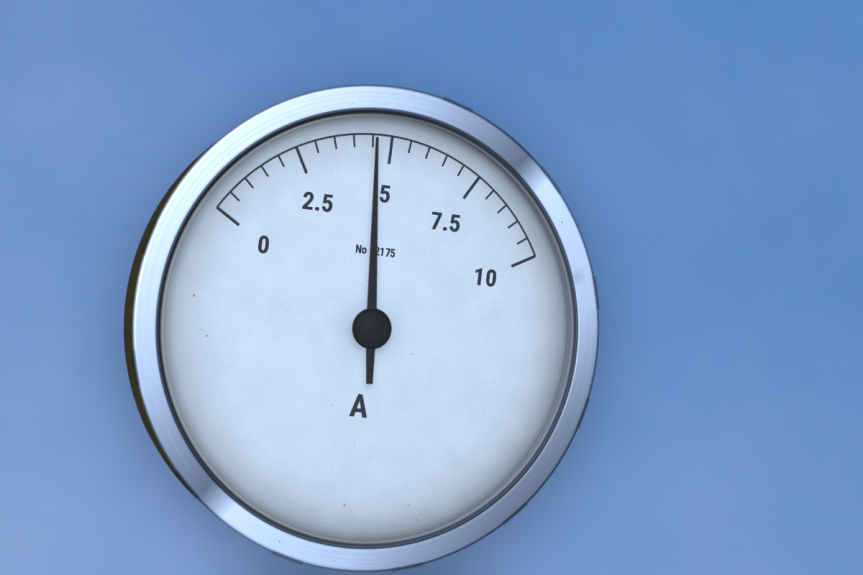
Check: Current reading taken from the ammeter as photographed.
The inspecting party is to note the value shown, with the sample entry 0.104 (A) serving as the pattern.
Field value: 4.5 (A)
